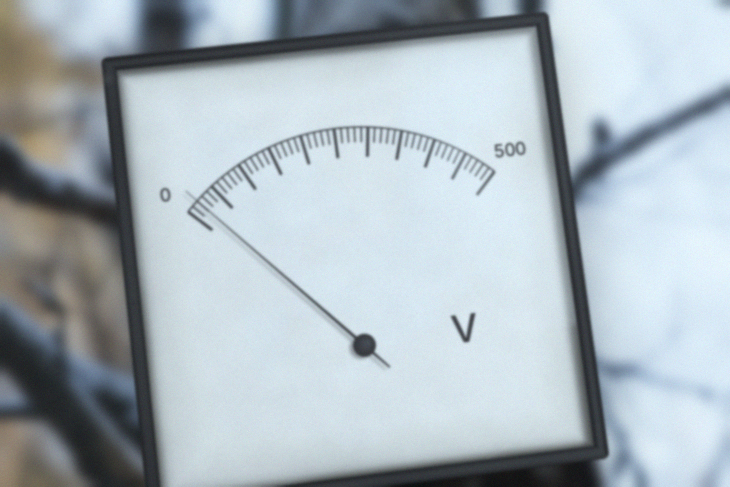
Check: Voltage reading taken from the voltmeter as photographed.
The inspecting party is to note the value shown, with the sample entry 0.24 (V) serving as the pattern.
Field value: 20 (V)
